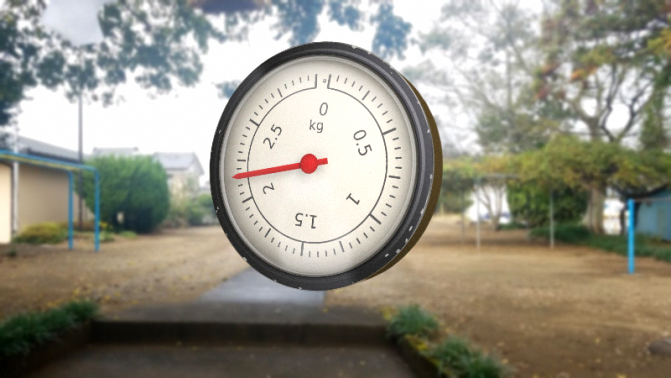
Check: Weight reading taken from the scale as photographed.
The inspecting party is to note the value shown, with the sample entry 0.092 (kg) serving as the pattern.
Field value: 2.15 (kg)
